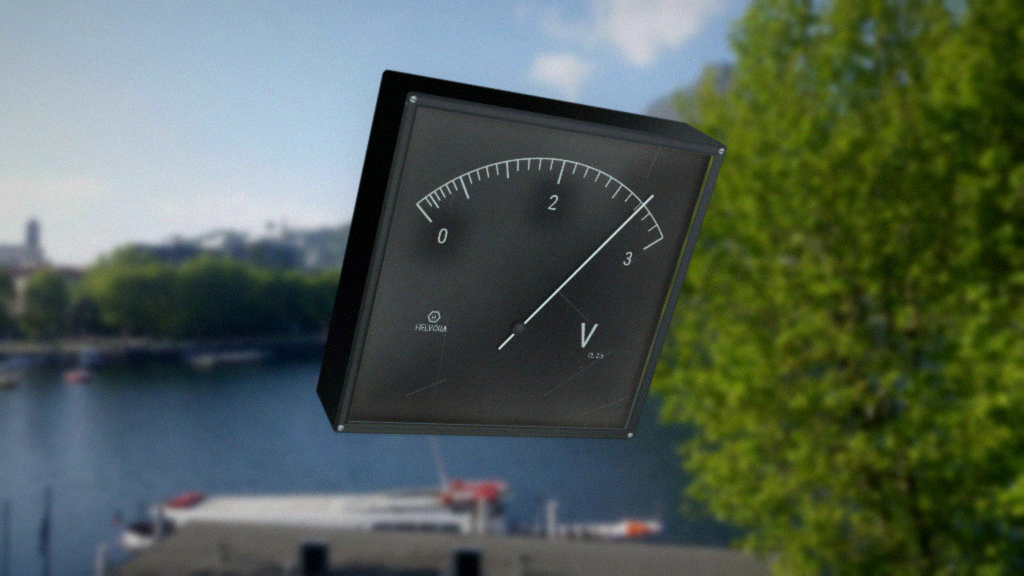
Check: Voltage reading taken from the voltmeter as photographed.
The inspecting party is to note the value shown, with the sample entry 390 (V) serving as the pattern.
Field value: 2.7 (V)
